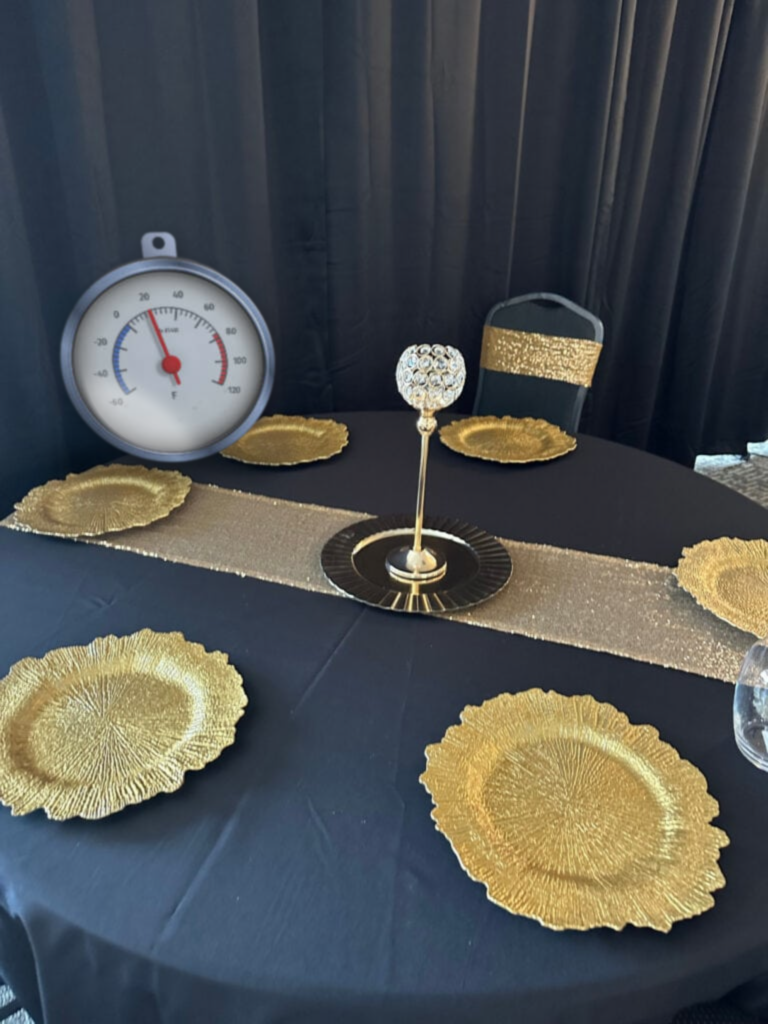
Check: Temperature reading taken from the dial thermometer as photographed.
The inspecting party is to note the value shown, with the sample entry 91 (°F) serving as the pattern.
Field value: 20 (°F)
